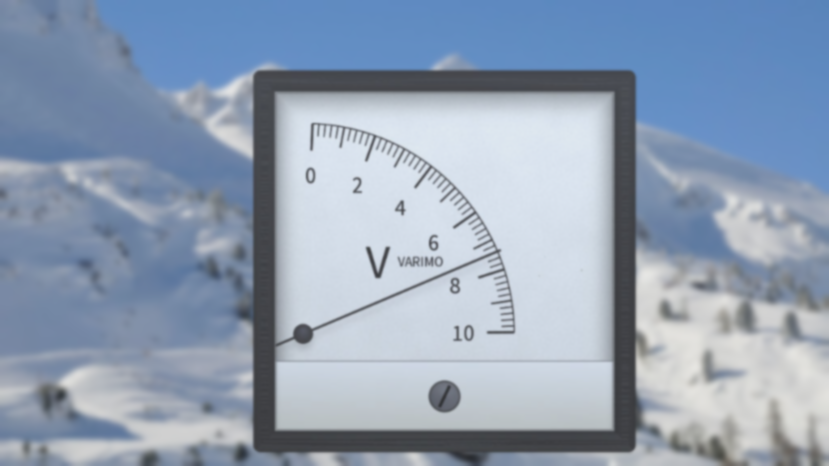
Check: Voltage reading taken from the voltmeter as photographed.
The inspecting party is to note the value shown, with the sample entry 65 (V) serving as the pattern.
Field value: 7.4 (V)
